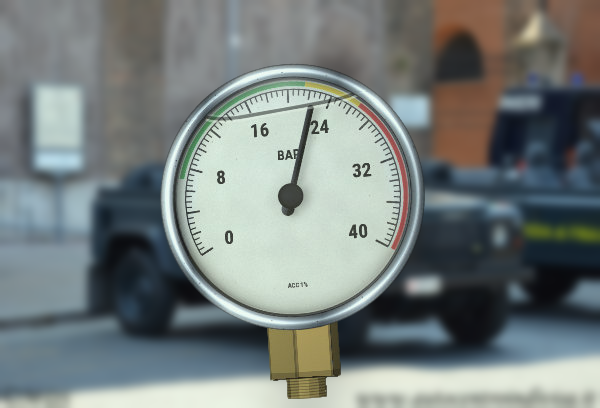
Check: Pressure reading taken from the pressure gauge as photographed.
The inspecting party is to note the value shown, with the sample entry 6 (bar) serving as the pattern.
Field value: 22.5 (bar)
